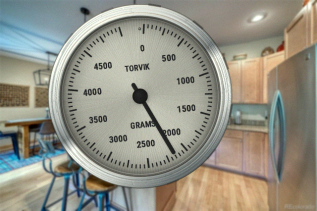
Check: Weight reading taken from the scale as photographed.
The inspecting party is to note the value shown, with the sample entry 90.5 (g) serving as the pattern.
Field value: 2150 (g)
